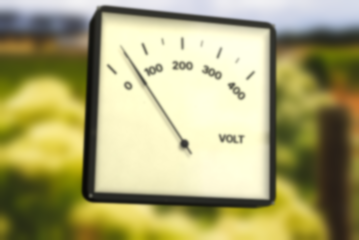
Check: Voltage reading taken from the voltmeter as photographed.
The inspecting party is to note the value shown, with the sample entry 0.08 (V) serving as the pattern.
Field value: 50 (V)
